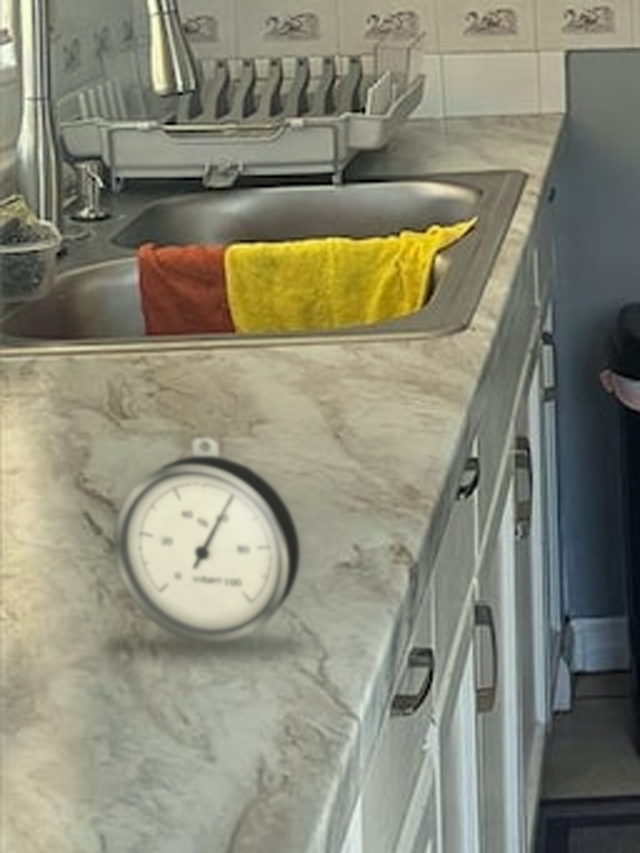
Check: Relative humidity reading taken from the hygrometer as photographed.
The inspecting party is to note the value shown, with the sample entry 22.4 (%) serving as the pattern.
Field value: 60 (%)
